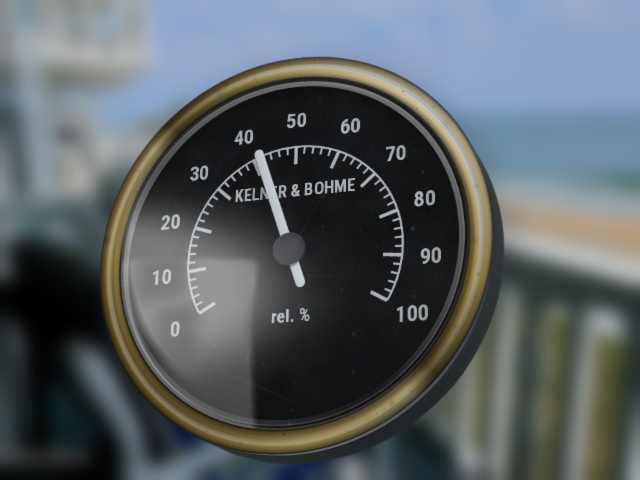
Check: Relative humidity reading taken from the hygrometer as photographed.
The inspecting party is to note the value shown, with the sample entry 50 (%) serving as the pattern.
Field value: 42 (%)
